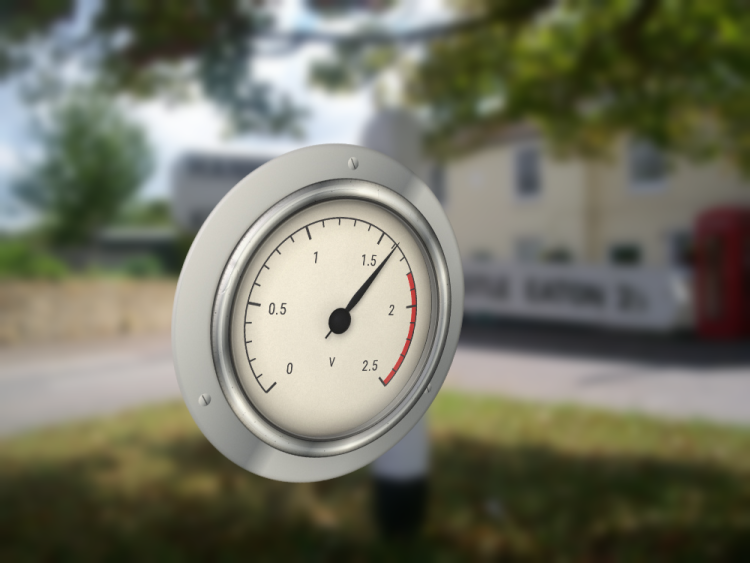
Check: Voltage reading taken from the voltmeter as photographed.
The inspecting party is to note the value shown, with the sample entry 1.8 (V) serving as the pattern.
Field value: 1.6 (V)
